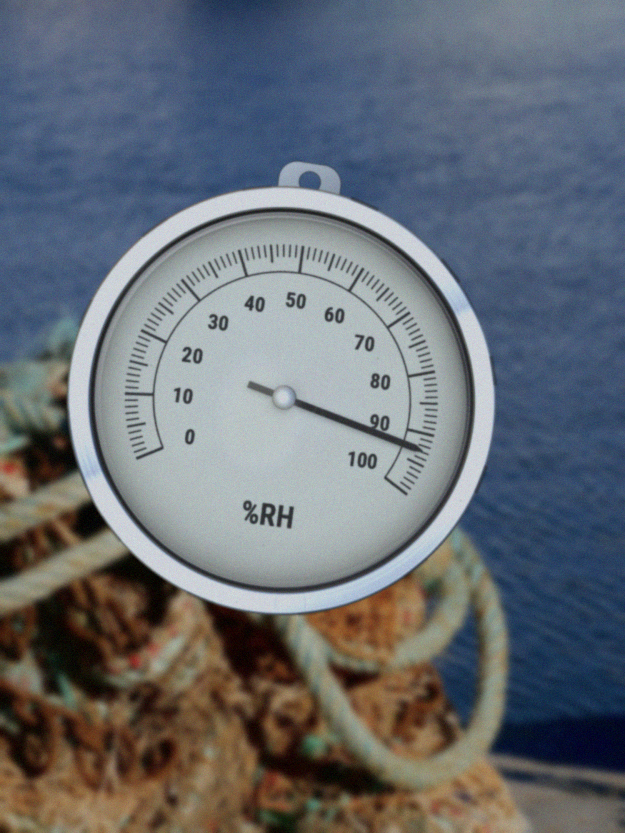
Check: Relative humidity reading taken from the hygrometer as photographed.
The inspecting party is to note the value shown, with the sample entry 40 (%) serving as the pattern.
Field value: 93 (%)
